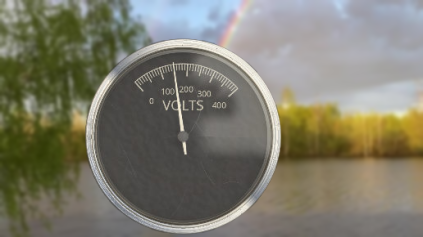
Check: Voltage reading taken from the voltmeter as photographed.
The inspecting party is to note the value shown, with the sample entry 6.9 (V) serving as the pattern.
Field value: 150 (V)
